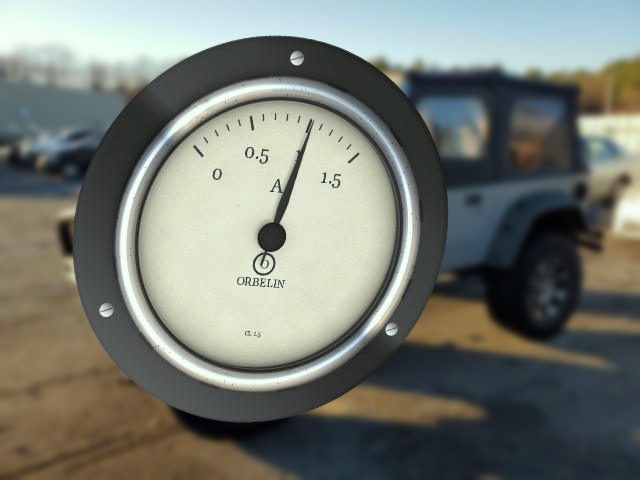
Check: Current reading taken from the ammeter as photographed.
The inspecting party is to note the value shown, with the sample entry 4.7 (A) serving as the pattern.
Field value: 1 (A)
